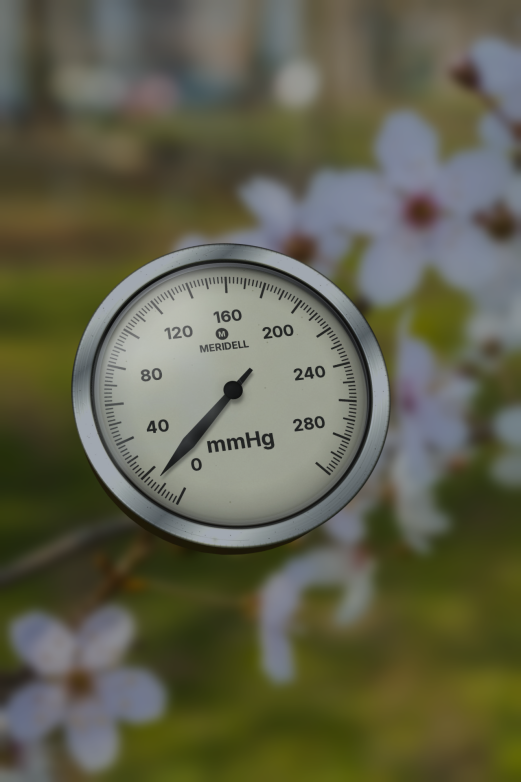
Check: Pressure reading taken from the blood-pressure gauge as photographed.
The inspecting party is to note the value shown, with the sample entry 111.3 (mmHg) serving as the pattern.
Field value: 14 (mmHg)
